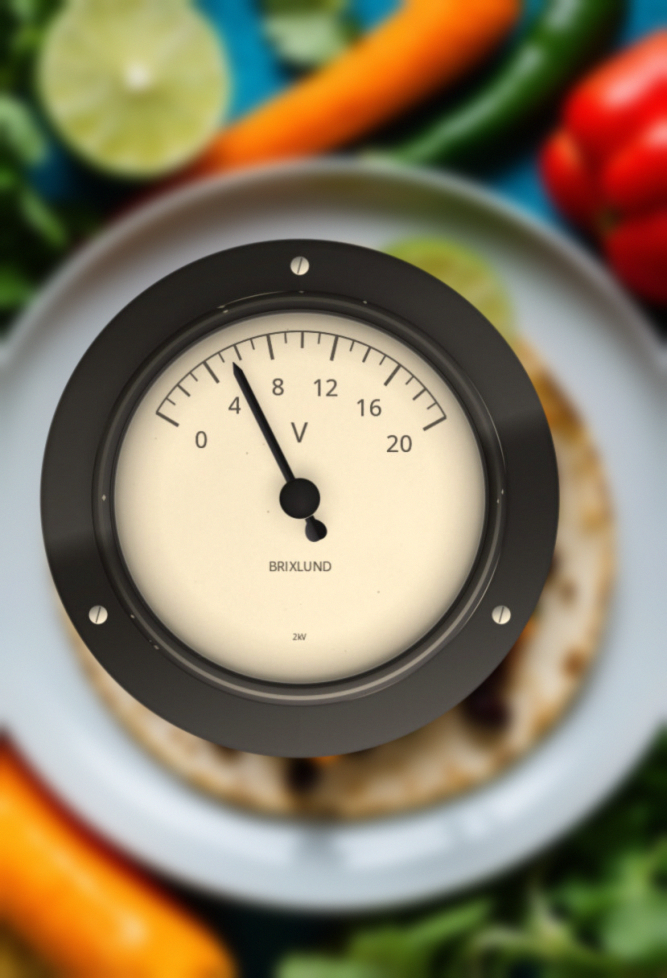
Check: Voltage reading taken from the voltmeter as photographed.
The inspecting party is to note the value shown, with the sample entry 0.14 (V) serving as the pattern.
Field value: 5.5 (V)
